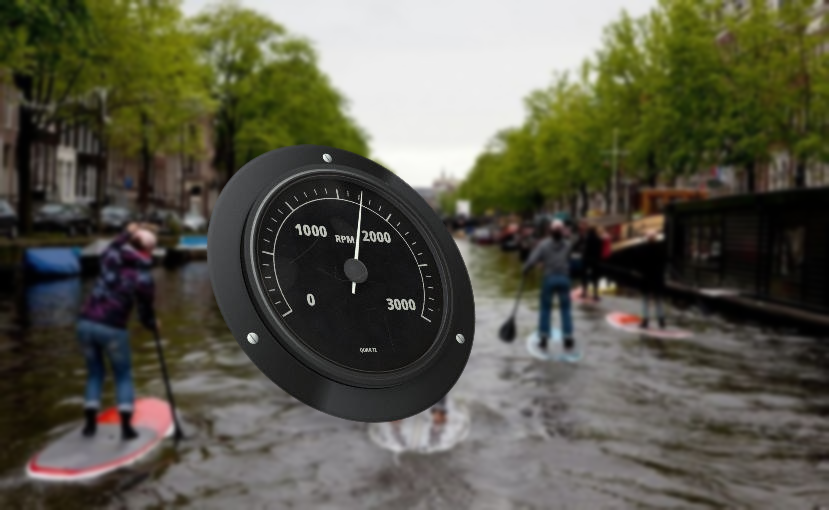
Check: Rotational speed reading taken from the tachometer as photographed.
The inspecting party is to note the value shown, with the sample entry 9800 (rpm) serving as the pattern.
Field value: 1700 (rpm)
